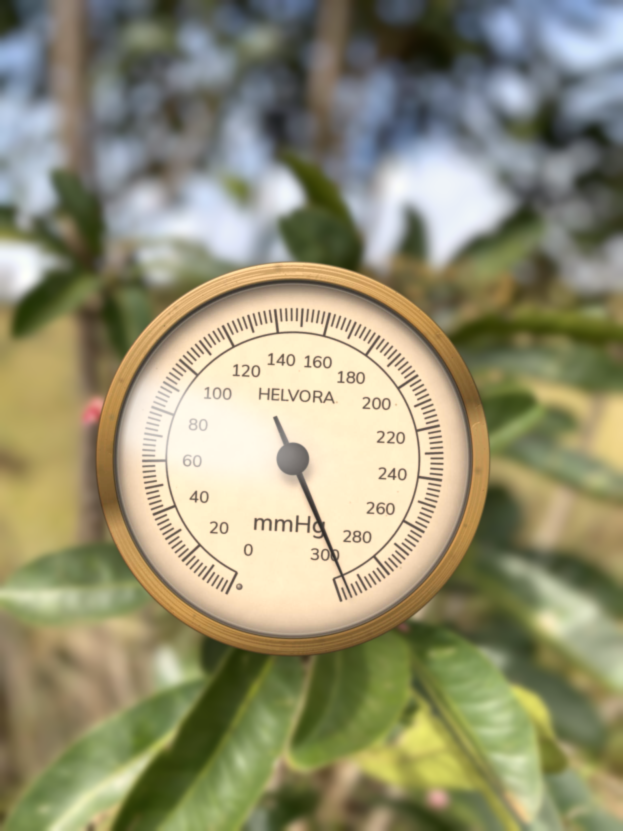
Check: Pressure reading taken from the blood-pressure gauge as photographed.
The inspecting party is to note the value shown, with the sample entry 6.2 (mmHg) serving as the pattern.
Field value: 296 (mmHg)
